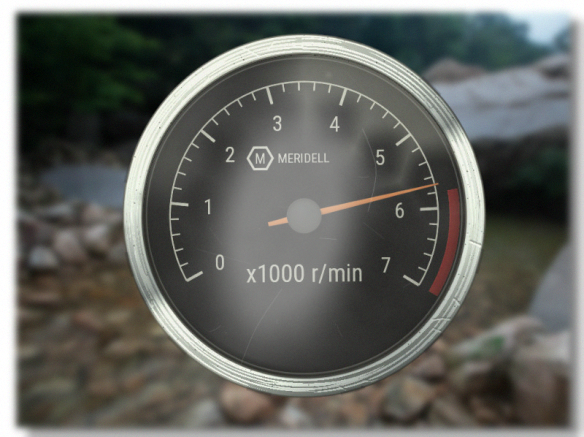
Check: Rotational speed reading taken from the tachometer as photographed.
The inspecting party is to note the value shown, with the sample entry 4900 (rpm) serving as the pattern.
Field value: 5700 (rpm)
